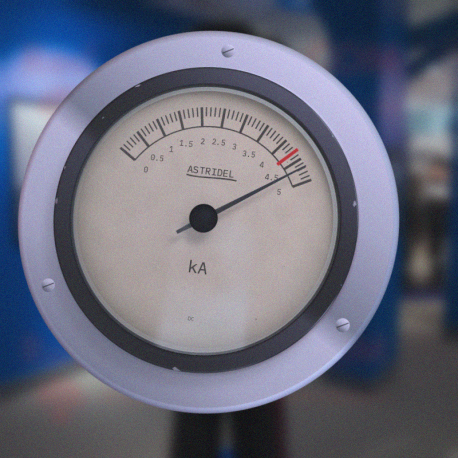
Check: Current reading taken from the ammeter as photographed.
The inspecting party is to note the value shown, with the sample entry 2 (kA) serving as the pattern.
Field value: 4.7 (kA)
